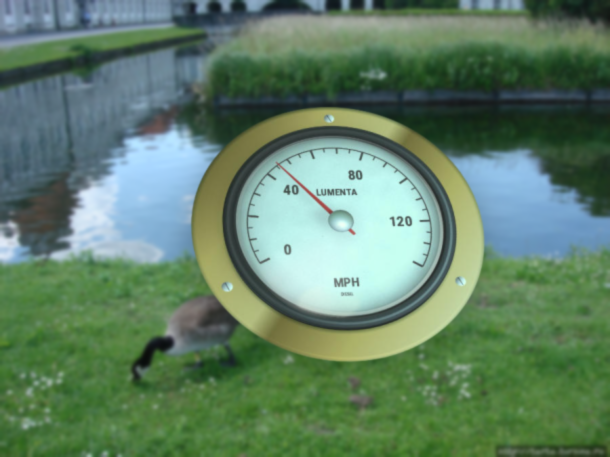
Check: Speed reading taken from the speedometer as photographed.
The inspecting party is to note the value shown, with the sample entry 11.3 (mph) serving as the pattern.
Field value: 45 (mph)
